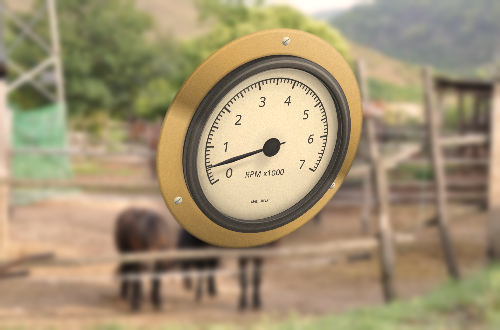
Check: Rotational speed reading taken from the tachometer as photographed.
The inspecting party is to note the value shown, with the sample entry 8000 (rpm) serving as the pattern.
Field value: 500 (rpm)
